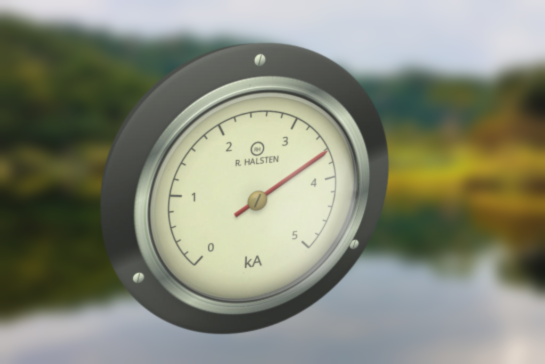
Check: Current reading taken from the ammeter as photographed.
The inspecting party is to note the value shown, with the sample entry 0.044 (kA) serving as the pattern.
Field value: 3.6 (kA)
